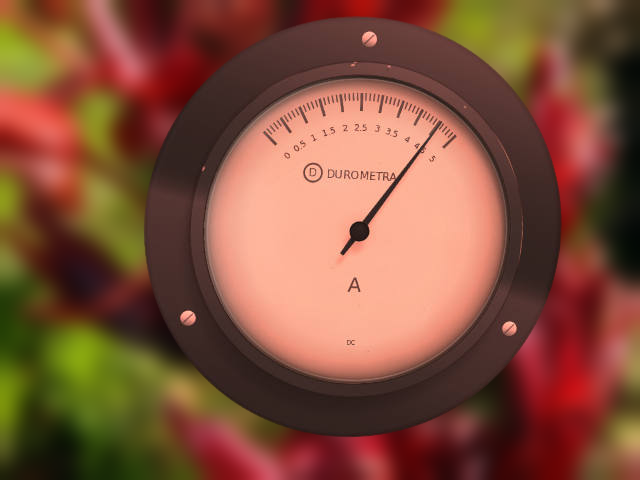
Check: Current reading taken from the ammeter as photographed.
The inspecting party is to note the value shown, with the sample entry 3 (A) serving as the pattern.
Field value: 4.5 (A)
